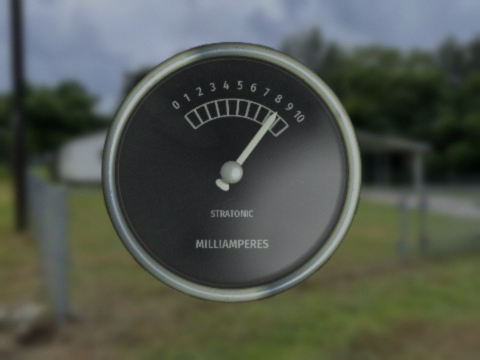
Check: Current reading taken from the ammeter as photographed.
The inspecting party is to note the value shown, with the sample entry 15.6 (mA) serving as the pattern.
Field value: 8.5 (mA)
